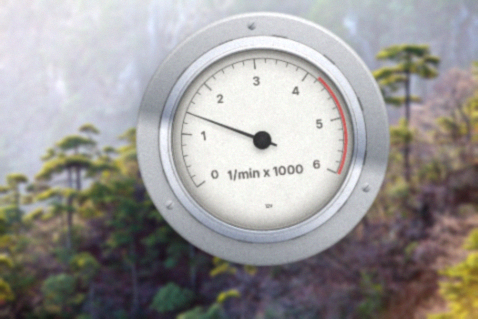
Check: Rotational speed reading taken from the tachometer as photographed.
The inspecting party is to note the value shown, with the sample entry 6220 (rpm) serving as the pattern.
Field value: 1400 (rpm)
